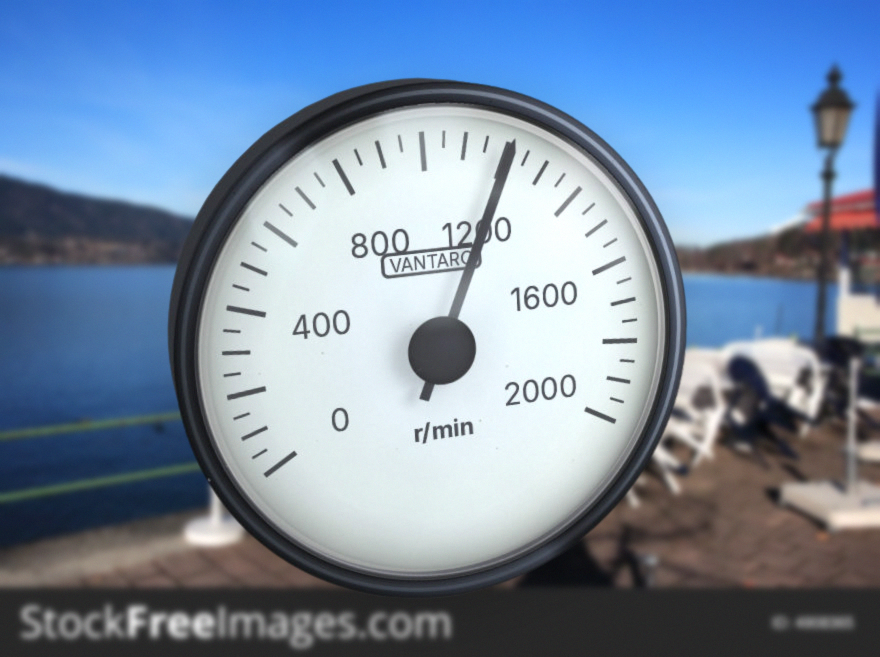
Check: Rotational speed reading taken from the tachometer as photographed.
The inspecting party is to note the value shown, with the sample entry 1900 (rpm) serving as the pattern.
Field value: 1200 (rpm)
